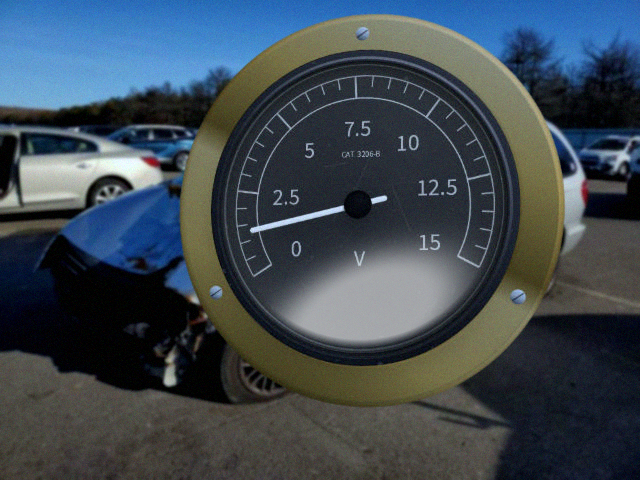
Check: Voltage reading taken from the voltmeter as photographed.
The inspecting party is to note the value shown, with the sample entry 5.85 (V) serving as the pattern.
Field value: 1.25 (V)
